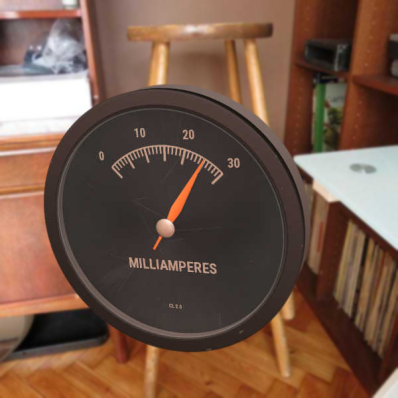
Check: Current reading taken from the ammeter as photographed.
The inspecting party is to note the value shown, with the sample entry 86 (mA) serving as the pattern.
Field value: 25 (mA)
